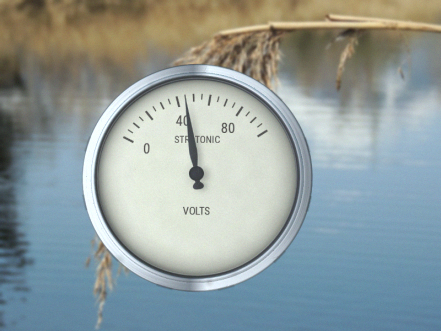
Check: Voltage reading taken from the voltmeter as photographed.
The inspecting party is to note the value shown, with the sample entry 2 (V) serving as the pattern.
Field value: 45 (V)
